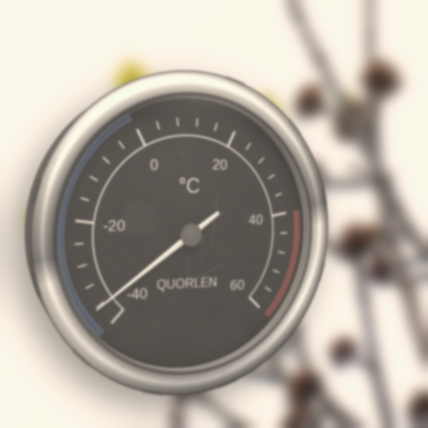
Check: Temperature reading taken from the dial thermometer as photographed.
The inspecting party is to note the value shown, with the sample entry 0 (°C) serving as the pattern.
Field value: -36 (°C)
